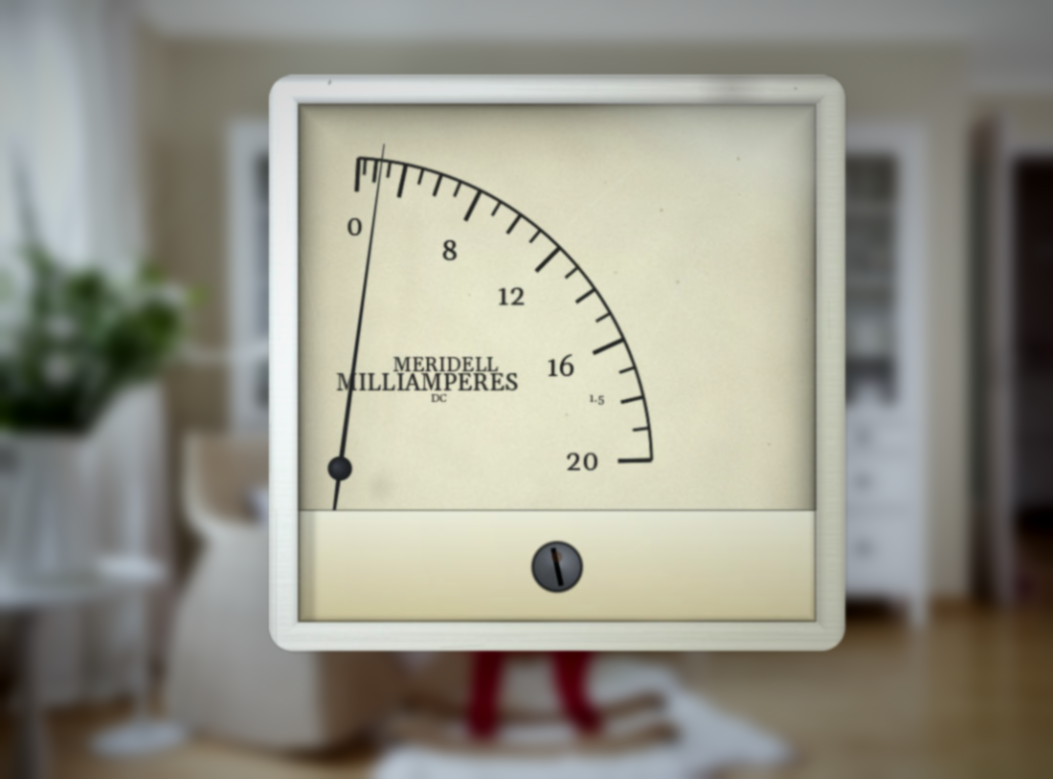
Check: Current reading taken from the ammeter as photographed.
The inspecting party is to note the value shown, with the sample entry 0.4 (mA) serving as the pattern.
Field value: 2.5 (mA)
